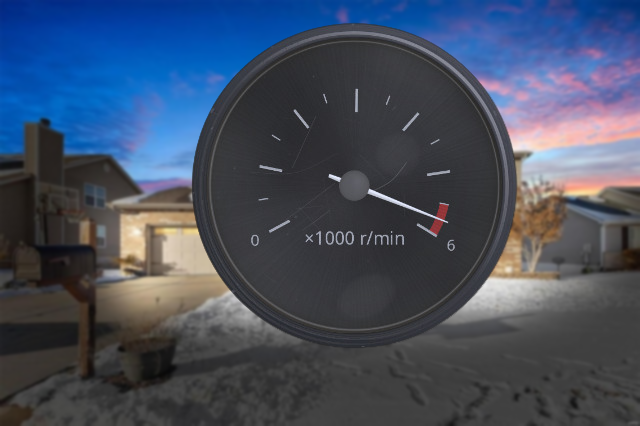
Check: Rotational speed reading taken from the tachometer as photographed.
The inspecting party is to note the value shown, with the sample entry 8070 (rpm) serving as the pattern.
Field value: 5750 (rpm)
